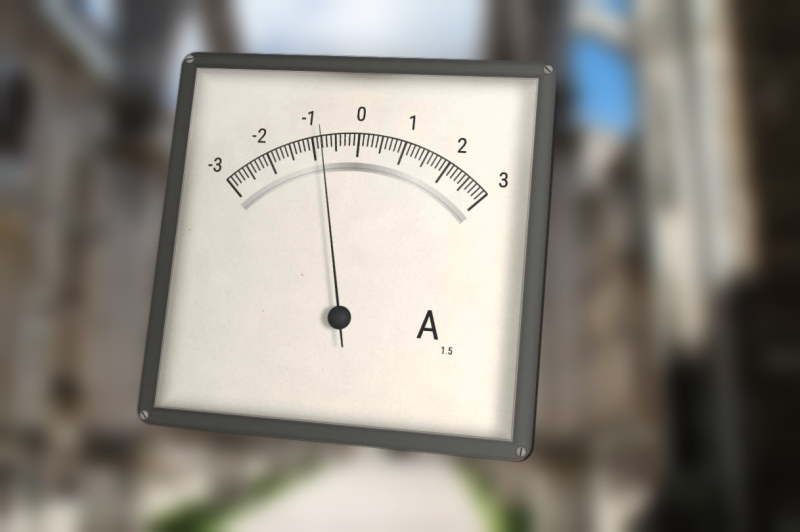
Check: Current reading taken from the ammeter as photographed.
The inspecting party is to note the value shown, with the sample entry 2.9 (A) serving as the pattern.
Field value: -0.8 (A)
